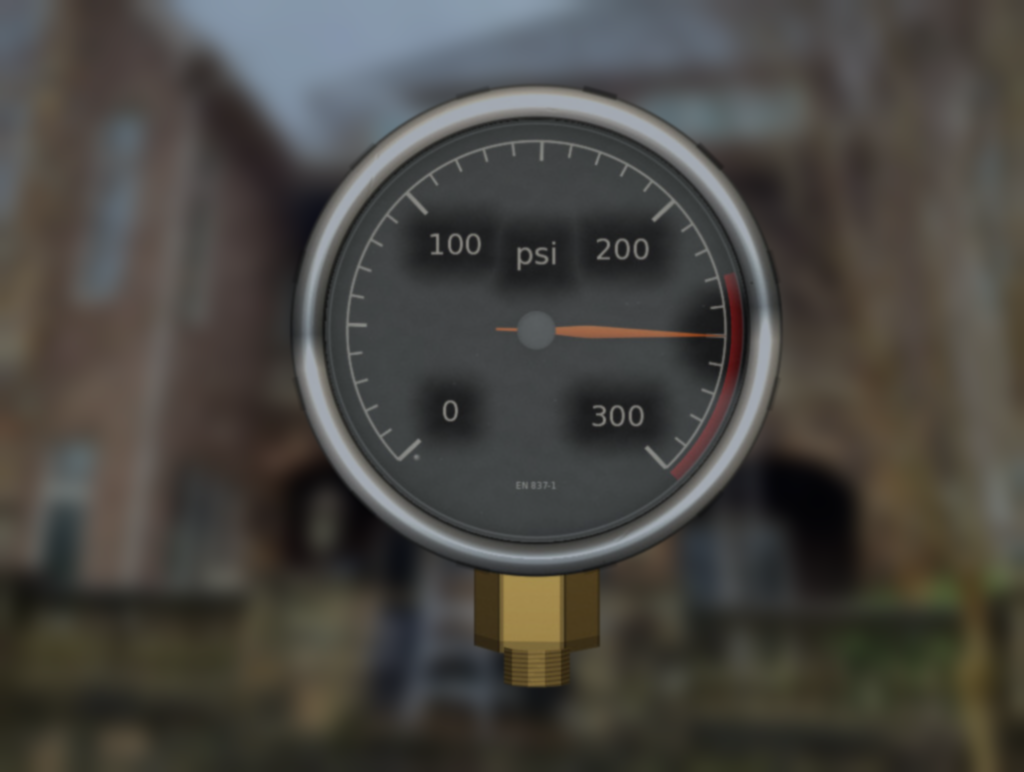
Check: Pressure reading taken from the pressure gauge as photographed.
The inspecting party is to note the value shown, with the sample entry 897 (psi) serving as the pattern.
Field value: 250 (psi)
